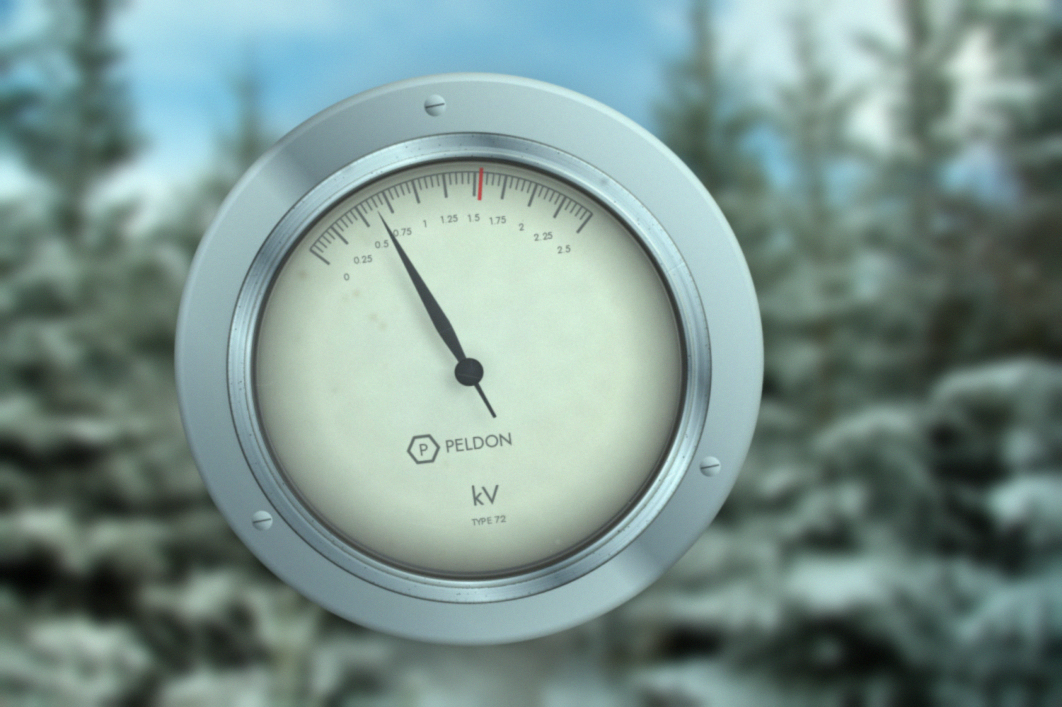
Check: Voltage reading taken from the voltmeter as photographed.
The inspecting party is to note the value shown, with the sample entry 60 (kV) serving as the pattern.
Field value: 0.65 (kV)
